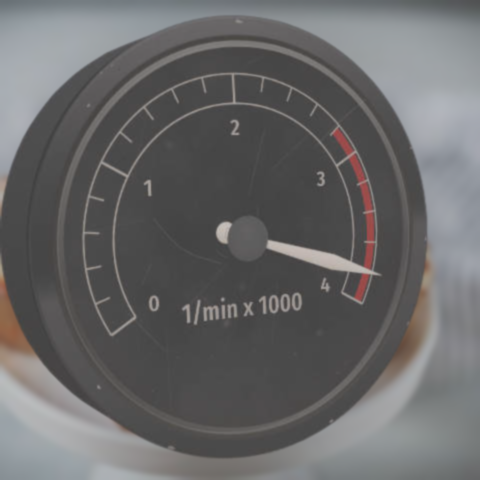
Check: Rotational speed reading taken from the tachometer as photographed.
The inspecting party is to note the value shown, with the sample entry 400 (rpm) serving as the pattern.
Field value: 3800 (rpm)
